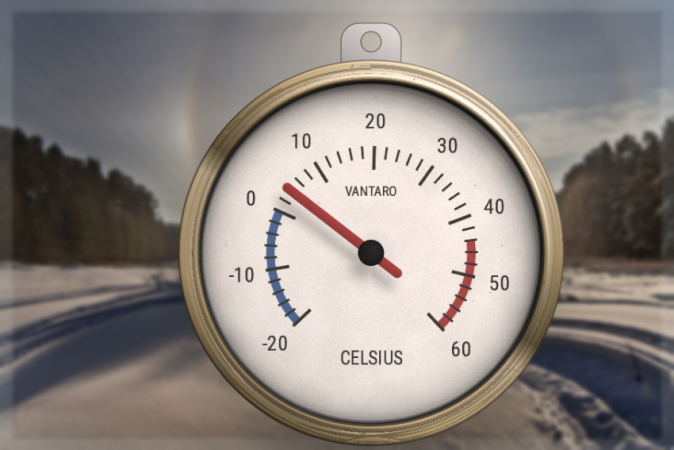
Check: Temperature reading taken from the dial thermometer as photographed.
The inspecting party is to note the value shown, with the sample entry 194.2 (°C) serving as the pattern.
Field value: 4 (°C)
